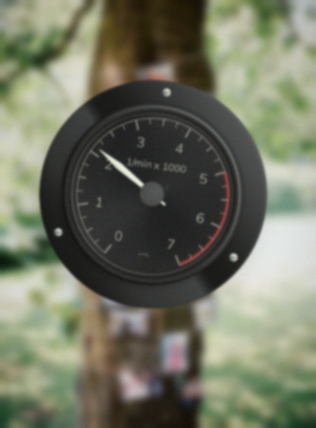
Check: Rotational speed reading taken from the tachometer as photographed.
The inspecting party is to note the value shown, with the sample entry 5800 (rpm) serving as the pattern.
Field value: 2125 (rpm)
